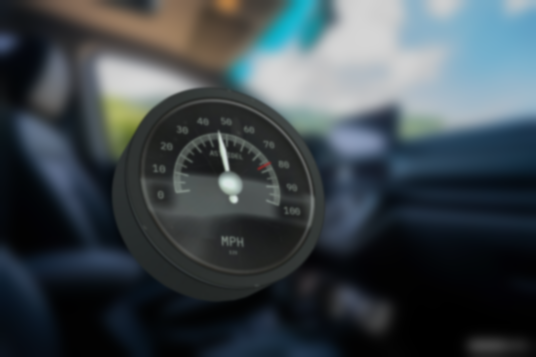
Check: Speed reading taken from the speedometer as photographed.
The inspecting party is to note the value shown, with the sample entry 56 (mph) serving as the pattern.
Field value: 45 (mph)
